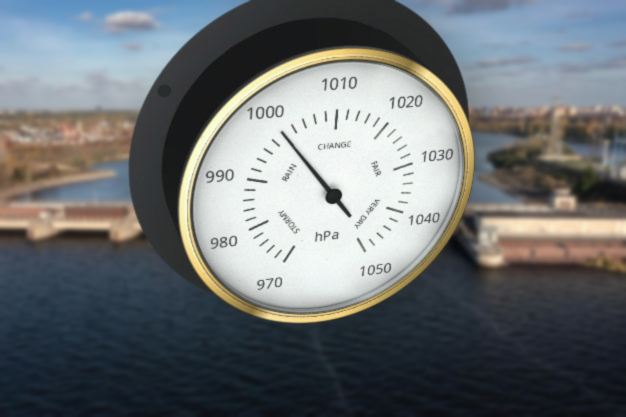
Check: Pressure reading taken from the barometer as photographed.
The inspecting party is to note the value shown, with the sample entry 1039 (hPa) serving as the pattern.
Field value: 1000 (hPa)
